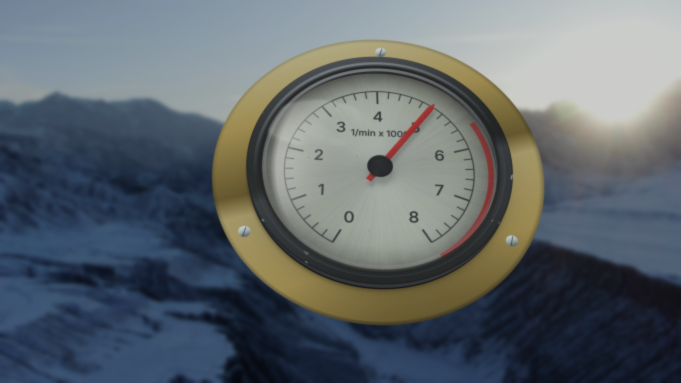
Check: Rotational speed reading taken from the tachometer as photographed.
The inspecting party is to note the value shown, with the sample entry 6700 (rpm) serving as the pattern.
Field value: 5000 (rpm)
